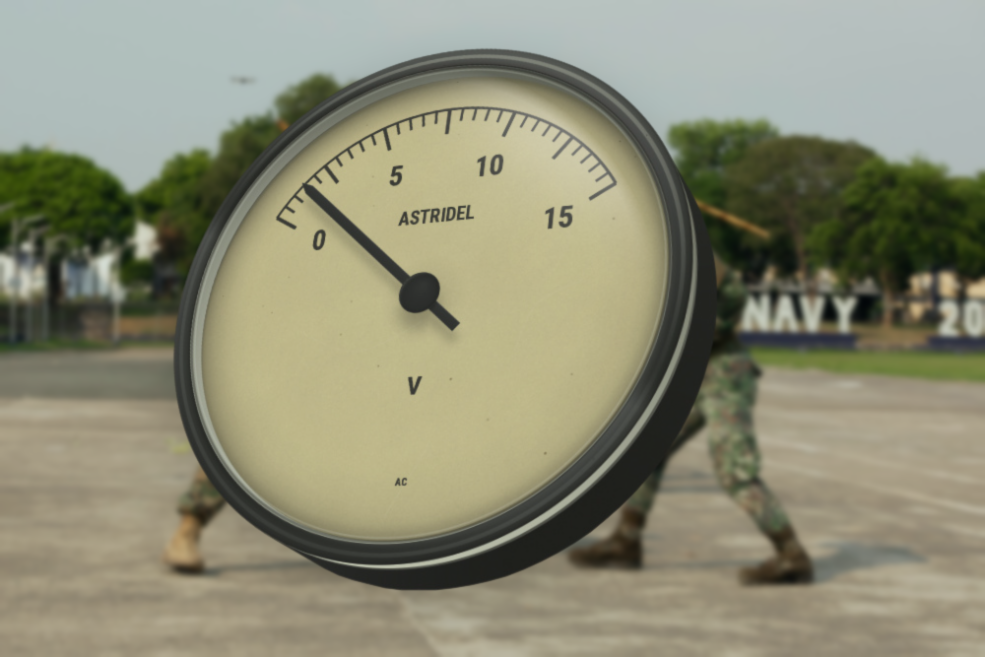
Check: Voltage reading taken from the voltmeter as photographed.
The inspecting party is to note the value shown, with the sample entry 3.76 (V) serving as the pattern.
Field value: 1.5 (V)
